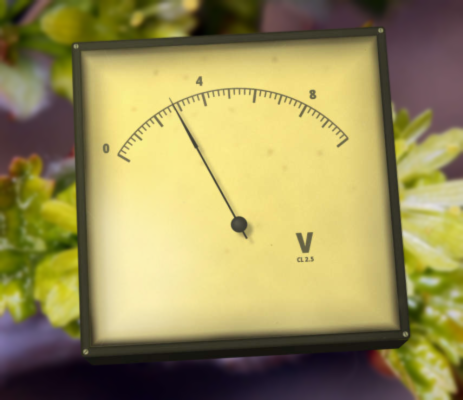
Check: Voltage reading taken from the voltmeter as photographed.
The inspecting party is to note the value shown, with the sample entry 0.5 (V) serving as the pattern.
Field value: 2.8 (V)
